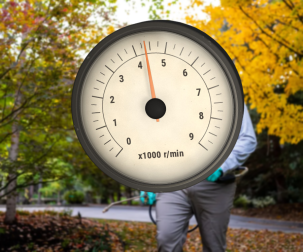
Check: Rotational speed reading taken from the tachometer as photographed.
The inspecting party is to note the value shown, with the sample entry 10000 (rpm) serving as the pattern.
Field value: 4375 (rpm)
